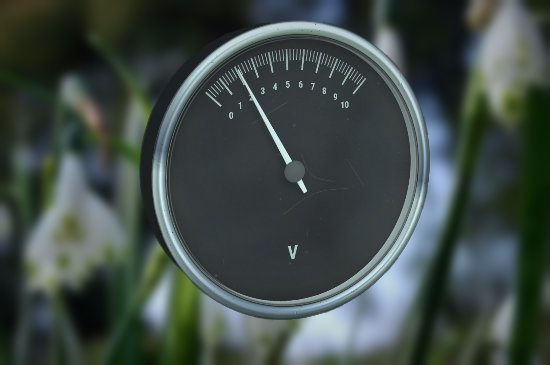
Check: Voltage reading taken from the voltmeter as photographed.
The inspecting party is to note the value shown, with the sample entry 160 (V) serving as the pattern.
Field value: 2 (V)
